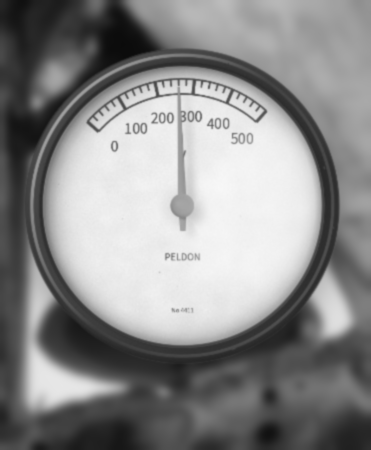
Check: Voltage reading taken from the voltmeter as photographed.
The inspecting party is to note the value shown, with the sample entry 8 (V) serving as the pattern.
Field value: 260 (V)
